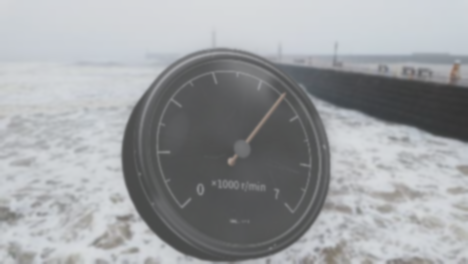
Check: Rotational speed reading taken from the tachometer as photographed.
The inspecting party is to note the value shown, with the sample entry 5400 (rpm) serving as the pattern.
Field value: 4500 (rpm)
